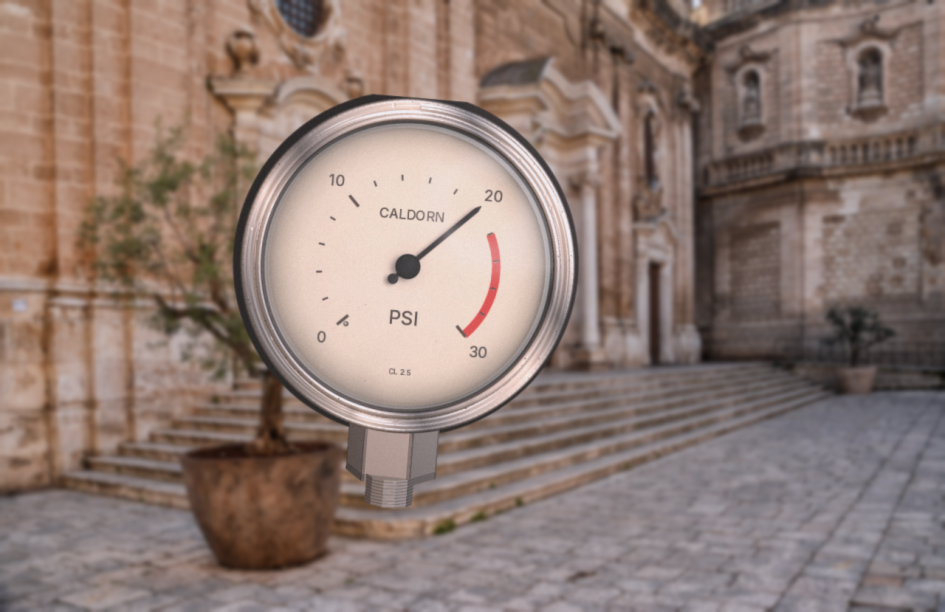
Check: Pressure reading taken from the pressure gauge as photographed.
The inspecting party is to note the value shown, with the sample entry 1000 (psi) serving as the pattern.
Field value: 20 (psi)
